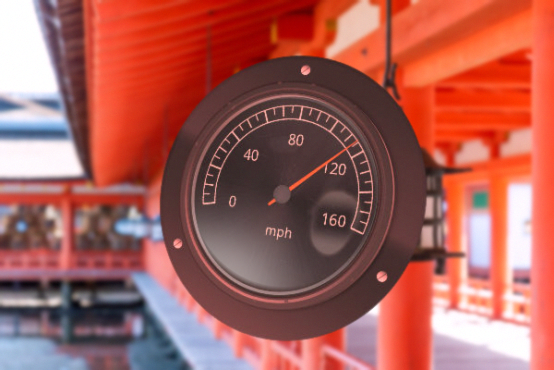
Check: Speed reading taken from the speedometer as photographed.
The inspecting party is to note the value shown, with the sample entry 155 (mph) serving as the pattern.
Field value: 115 (mph)
